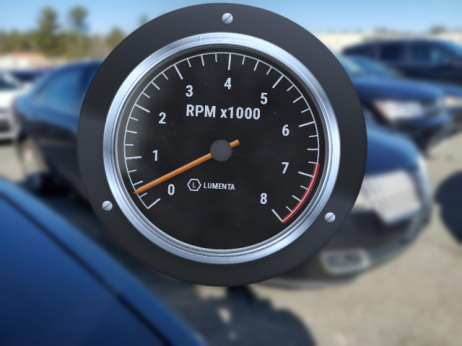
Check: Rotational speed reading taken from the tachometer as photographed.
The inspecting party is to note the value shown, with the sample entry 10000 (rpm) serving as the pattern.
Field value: 375 (rpm)
